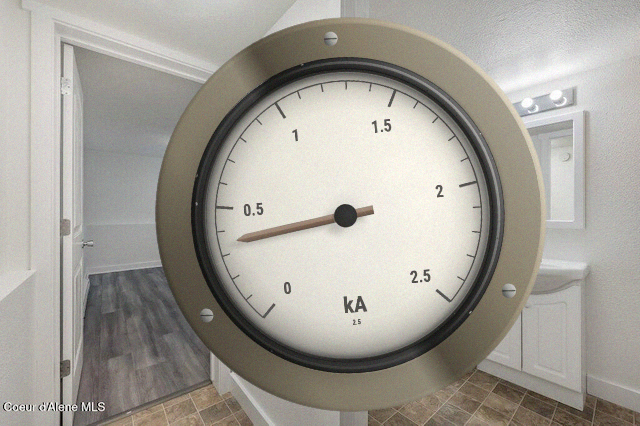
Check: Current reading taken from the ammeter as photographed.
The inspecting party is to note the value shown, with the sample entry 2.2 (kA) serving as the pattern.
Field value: 0.35 (kA)
